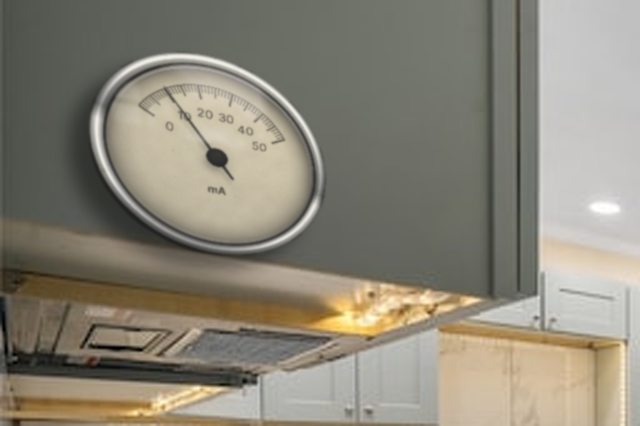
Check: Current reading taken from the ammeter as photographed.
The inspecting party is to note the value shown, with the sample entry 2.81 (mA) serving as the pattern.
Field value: 10 (mA)
